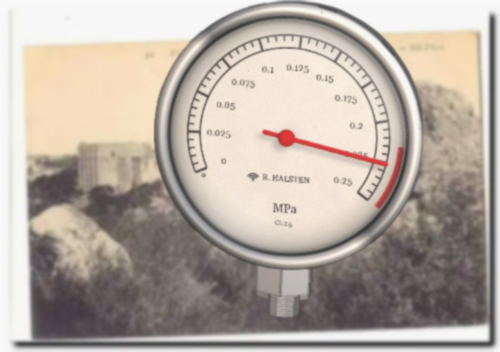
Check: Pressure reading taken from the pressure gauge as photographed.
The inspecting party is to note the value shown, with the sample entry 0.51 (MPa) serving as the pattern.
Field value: 0.225 (MPa)
